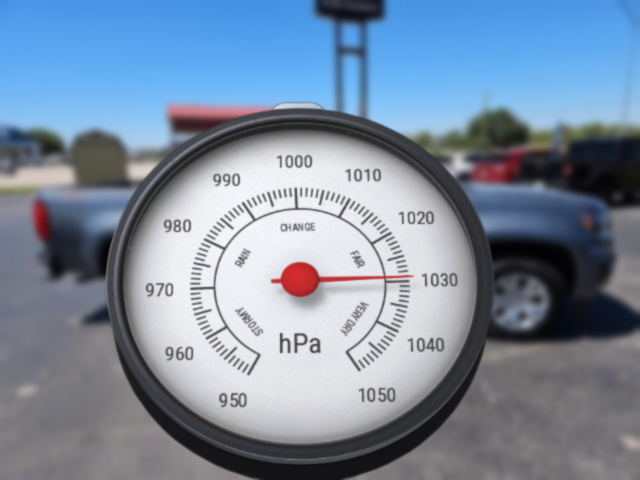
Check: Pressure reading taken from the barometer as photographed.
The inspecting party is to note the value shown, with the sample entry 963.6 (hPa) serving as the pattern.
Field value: 1030 (hPa)
